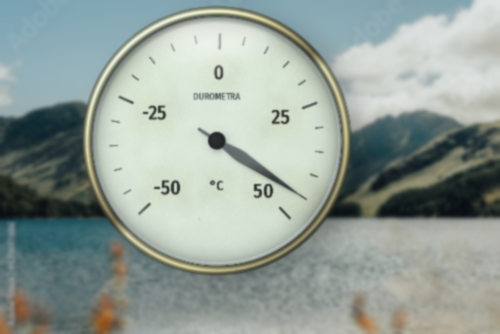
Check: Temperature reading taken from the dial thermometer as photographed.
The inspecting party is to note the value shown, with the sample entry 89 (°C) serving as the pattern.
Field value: 45 (°C)
